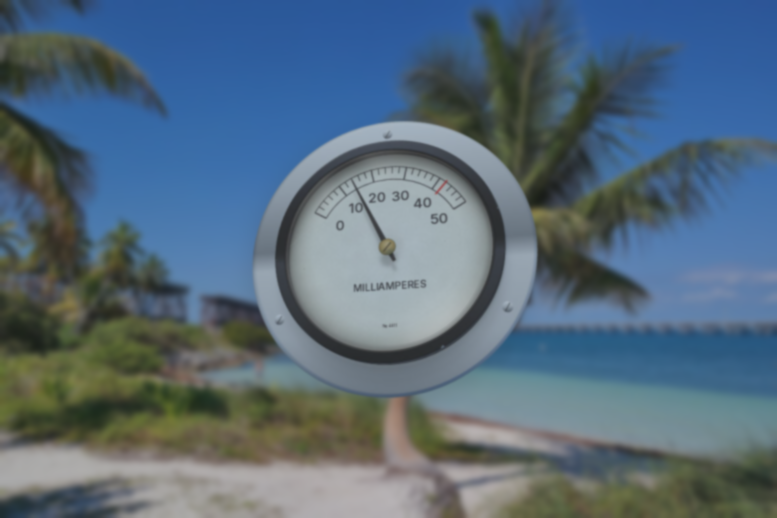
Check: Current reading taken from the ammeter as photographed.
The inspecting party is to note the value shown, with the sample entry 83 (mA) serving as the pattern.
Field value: 14 (mA)
